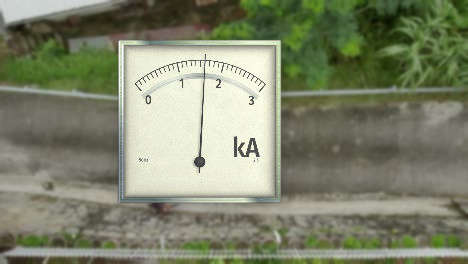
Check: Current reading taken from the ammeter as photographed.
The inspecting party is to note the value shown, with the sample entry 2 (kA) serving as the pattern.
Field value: 1.6 (kA)
